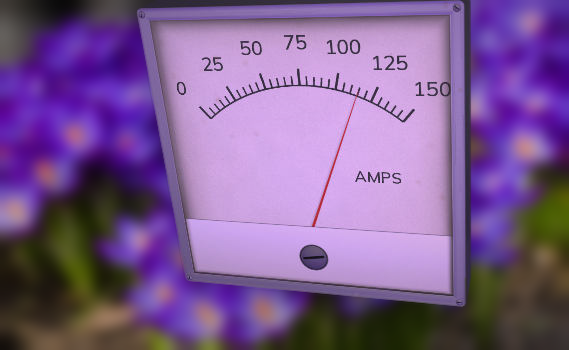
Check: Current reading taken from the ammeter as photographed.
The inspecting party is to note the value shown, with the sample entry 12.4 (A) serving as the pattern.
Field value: 115 (A)
